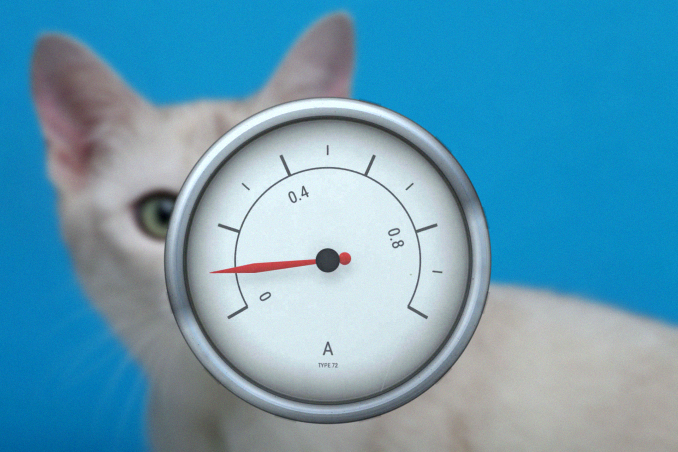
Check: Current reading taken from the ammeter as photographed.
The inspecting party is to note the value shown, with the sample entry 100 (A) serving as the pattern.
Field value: 0.1 (A)
